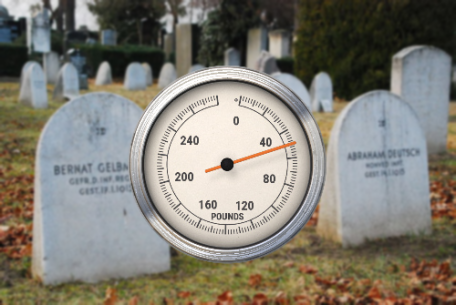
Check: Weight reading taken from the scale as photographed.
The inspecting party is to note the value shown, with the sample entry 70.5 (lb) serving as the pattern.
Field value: 50 (lb)
